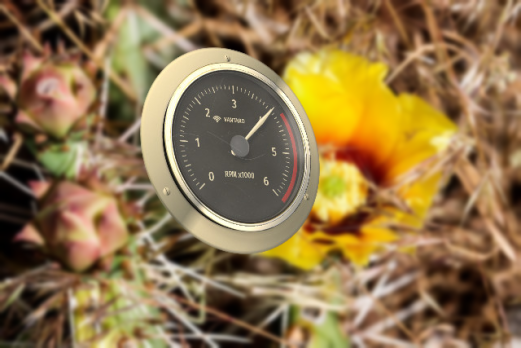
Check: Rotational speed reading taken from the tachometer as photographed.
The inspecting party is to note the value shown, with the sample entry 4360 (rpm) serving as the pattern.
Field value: 4000 (rpm)
